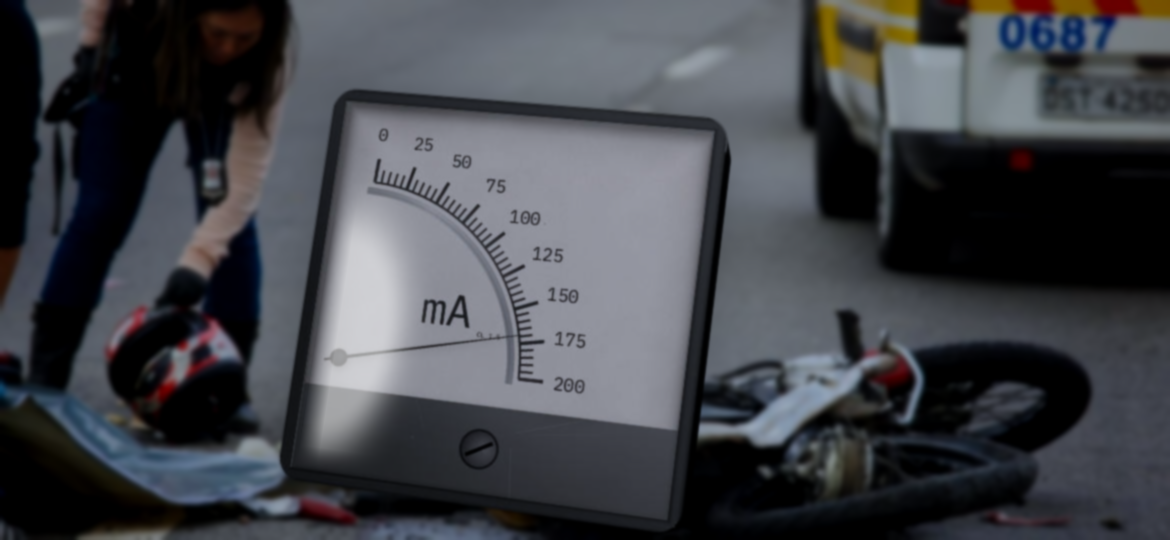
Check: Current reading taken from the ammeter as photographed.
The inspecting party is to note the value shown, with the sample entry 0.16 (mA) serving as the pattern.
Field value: 170 (mA)
